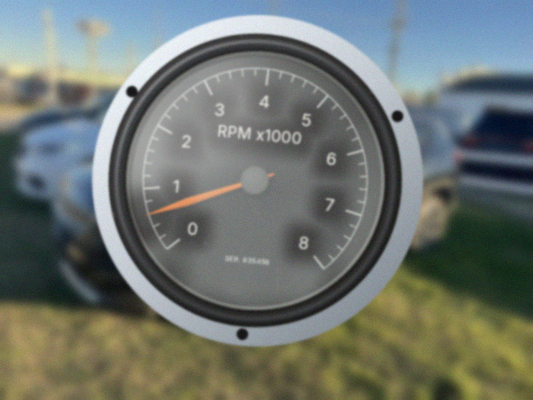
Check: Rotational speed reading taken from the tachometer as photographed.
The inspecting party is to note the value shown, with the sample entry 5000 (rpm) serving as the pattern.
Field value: 600 (rpm)
